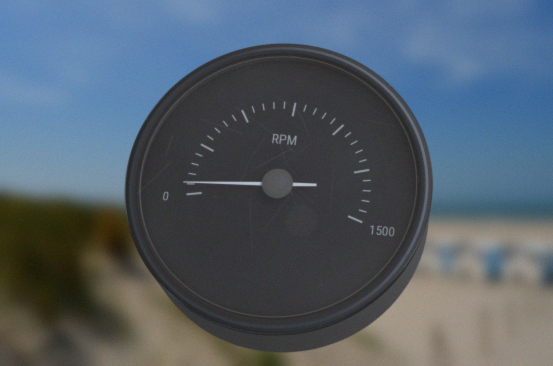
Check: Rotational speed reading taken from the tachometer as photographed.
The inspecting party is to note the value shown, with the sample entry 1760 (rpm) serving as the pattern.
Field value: 50 (rpm)
